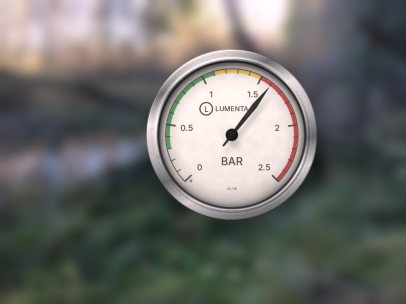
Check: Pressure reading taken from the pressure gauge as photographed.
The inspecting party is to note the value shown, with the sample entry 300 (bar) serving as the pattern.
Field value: 1.6 (bar)
